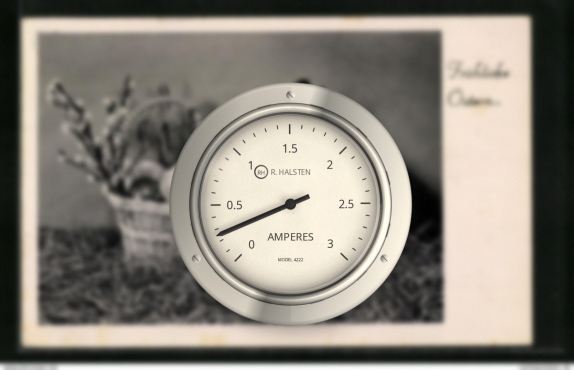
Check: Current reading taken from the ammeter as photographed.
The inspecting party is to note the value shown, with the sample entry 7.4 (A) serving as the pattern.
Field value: 0.25 (A)
